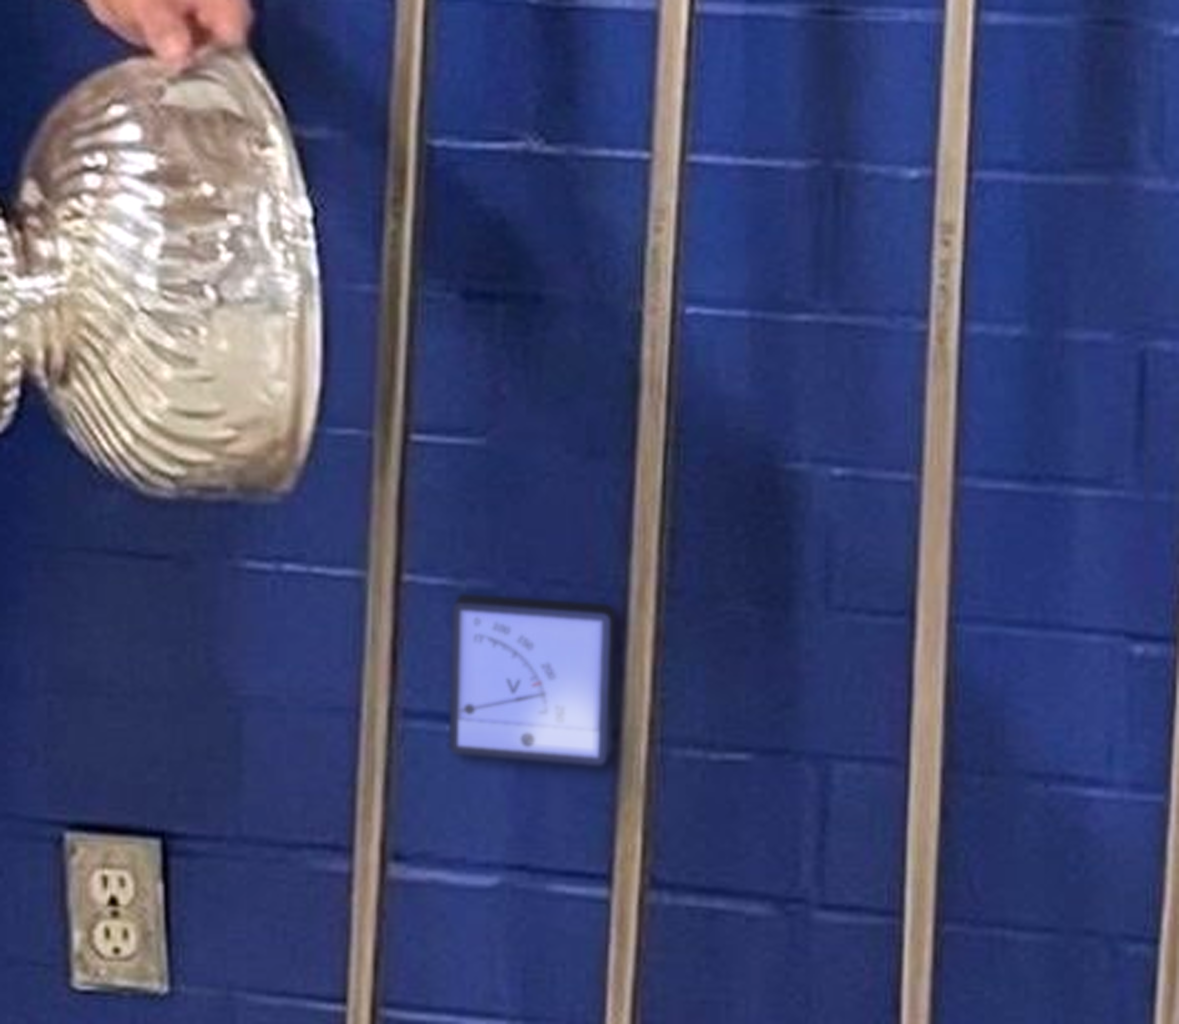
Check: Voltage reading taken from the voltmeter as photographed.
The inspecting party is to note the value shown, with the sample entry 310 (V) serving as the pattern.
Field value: 225 (V)
